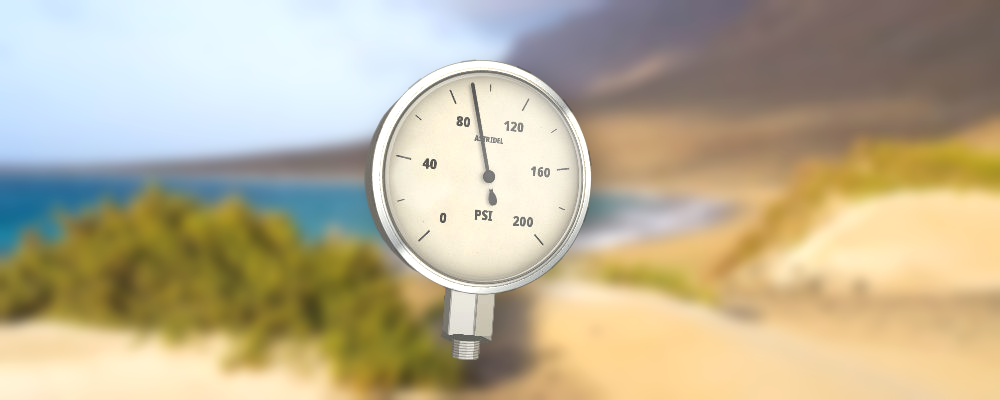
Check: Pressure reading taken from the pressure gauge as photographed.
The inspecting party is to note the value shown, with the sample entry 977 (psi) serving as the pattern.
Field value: 90 (psi)
